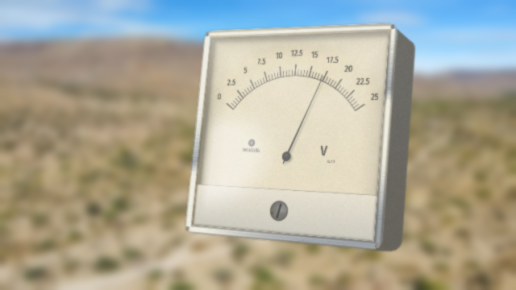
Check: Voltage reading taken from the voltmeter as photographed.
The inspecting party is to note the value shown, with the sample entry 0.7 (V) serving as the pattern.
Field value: 17.5 (V)
